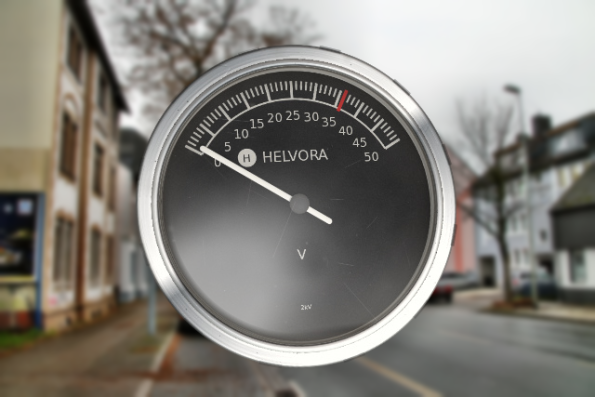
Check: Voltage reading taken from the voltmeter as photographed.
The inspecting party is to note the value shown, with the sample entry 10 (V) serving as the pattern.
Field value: 1 (V)
